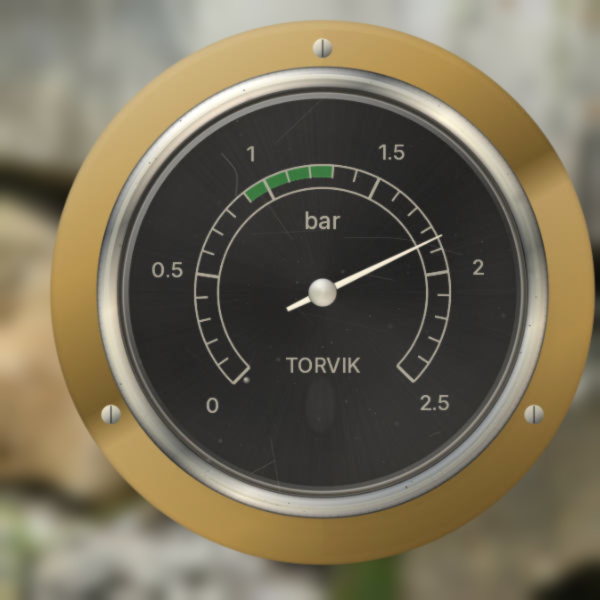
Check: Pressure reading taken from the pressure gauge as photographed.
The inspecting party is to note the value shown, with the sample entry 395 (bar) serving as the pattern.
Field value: 1.85 (bar)
